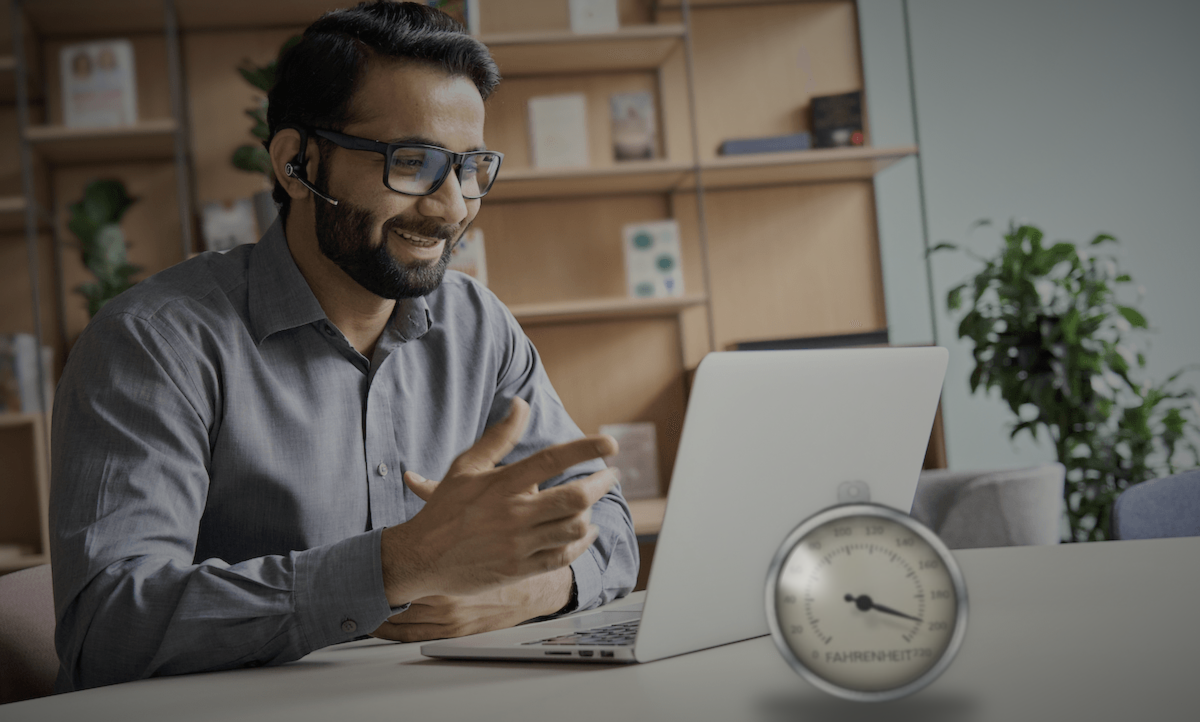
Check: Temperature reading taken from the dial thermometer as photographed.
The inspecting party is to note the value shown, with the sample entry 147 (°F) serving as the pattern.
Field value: 200 (°F)
